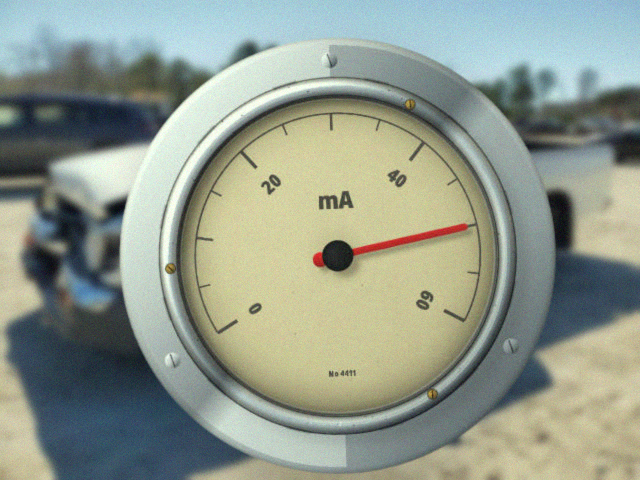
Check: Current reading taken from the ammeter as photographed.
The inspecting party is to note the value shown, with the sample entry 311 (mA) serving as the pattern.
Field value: 50 (mA)
